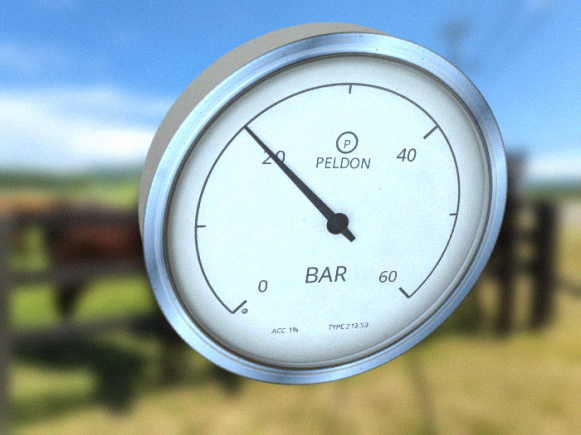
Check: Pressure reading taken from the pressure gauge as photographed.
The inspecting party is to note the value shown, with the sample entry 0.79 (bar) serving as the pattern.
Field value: 20 (bar)
